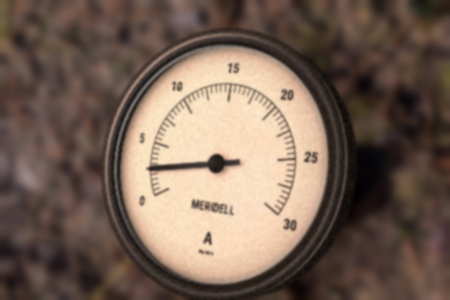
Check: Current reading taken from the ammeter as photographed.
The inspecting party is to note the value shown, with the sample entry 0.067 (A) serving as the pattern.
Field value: 2.5 (A)
